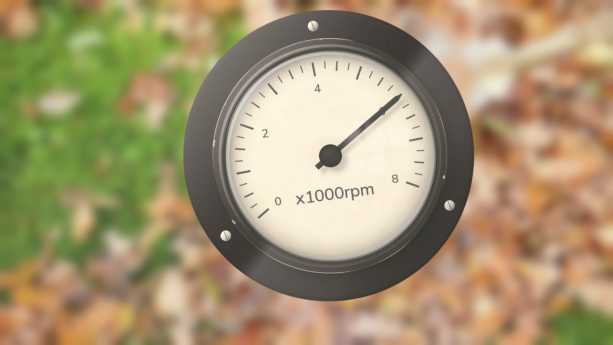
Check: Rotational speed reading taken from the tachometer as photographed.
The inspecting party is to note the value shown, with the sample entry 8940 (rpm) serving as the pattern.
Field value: 6000 (rpm)
